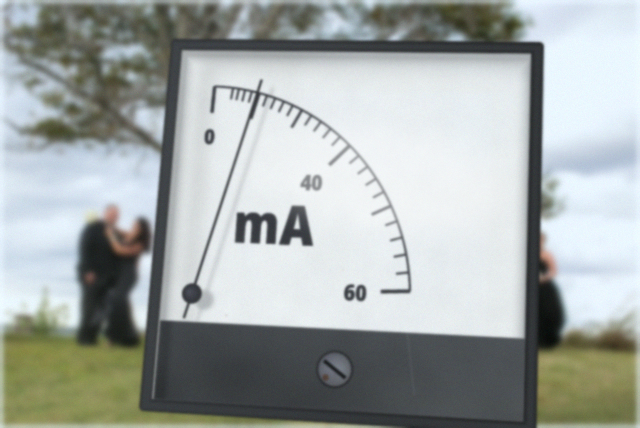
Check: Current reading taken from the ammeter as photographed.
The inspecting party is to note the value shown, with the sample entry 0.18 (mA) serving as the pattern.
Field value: 20 (mA)
